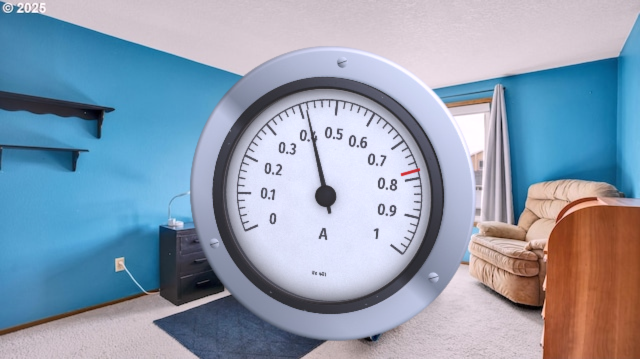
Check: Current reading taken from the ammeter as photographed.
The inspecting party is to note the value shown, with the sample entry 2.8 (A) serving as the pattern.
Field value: 0.42 (A)
